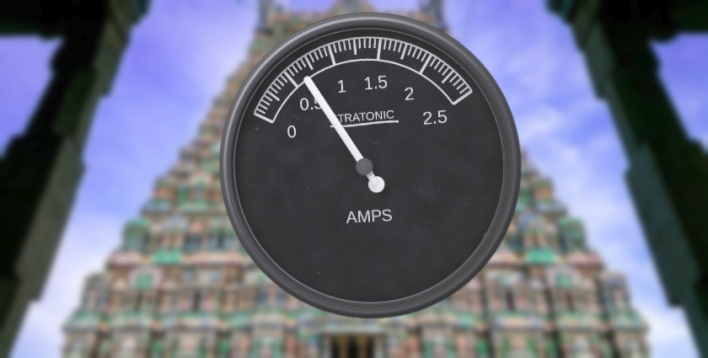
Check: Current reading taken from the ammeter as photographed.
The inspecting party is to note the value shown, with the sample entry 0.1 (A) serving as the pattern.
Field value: 0.65 (A)
